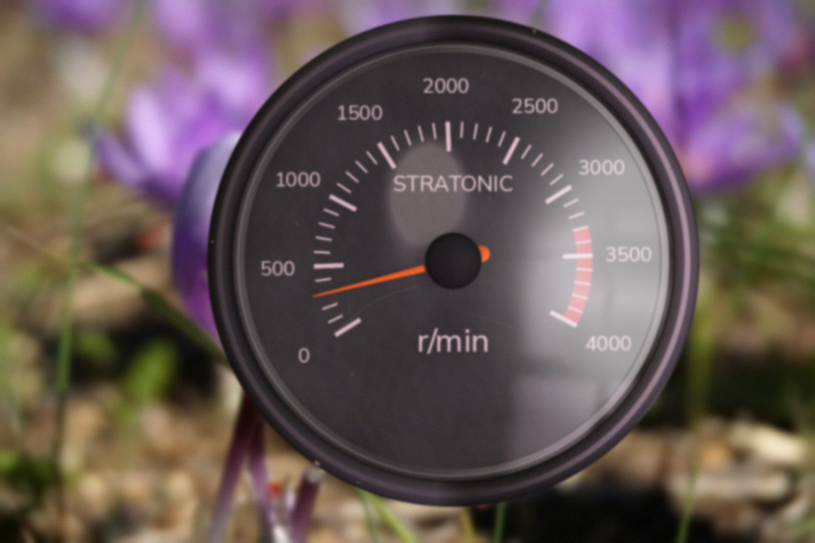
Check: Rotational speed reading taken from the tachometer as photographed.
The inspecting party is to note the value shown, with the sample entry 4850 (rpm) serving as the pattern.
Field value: 300 (rpm)
